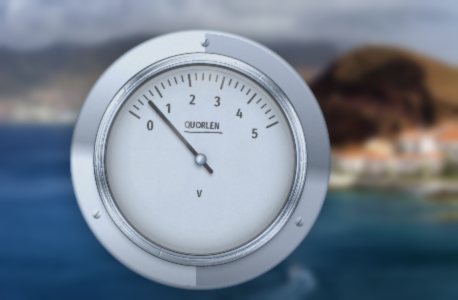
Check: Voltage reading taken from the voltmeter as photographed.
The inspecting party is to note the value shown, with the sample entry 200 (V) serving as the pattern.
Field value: 0.6 (V)
